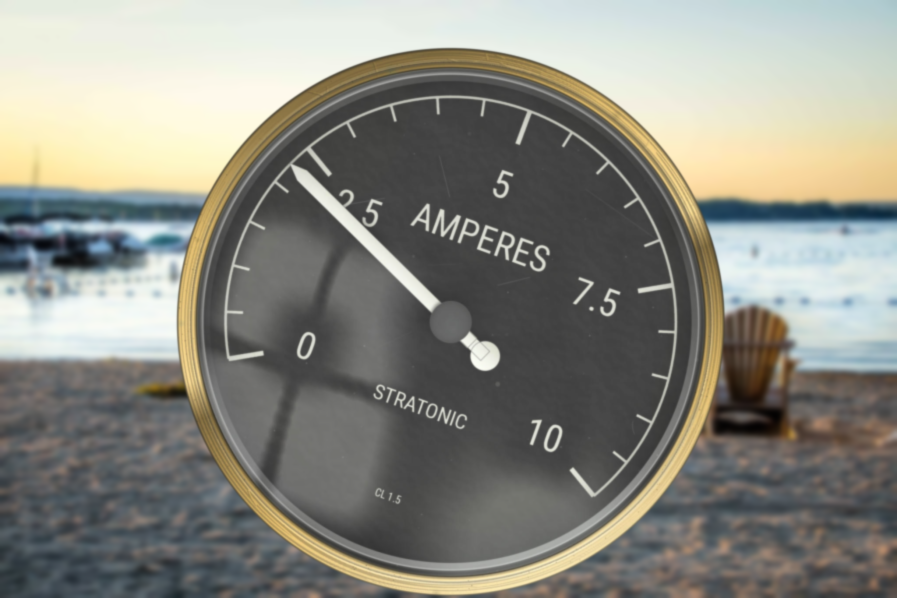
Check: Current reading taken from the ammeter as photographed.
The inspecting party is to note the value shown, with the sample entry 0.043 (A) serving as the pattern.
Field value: 2.25 (A)
